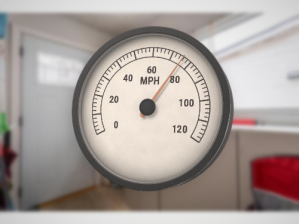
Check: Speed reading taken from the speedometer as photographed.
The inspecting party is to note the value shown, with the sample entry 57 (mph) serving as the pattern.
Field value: 76 (mph)
